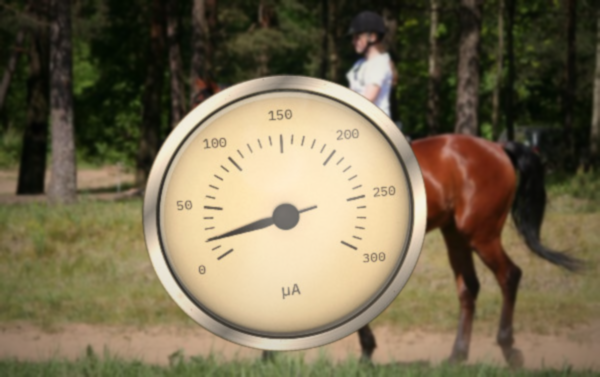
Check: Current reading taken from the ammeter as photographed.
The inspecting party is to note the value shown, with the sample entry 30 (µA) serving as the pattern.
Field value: 20 (µA)
